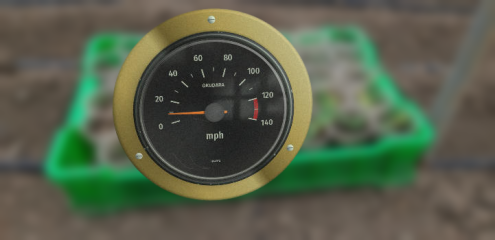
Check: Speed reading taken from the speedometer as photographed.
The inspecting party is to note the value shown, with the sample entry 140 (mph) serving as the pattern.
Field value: 10 (mph)
